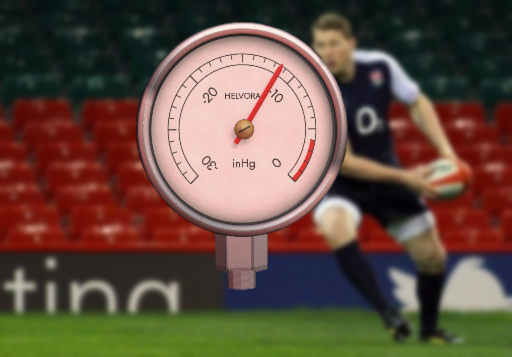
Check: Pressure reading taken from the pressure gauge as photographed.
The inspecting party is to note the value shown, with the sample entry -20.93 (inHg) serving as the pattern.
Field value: -11.5 (inHg)
